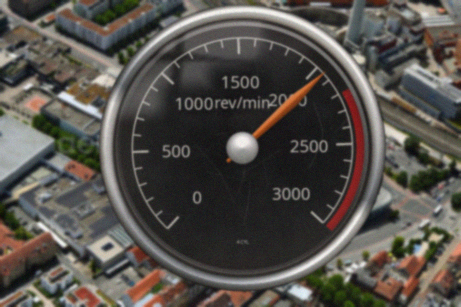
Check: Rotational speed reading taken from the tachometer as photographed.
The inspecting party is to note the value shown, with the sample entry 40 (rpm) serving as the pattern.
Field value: 2050 (rpm)
